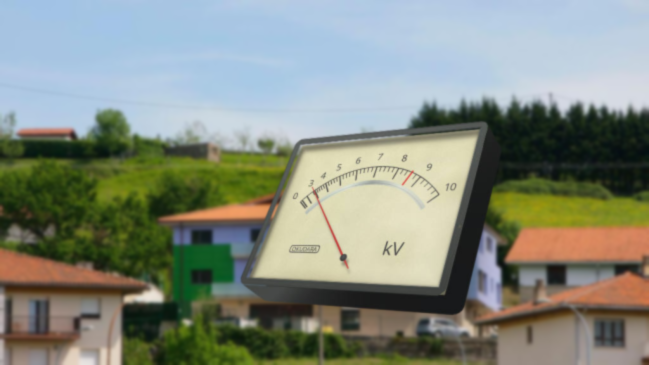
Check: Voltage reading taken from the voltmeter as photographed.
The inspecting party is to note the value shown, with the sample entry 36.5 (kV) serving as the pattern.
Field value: 3 (kV)
